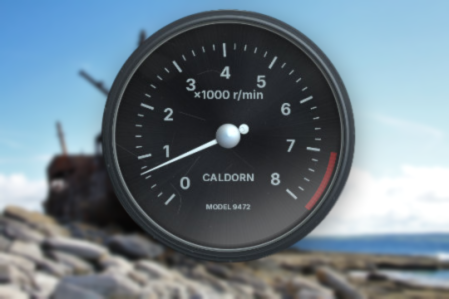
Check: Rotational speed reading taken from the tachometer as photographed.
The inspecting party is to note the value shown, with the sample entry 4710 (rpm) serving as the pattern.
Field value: 700 (rpm)
